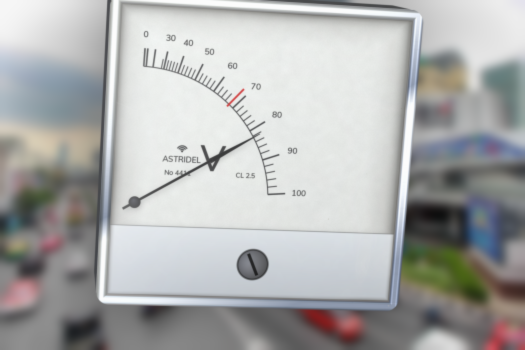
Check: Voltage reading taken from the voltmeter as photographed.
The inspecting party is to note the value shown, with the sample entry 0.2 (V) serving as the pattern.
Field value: 82 (V)
